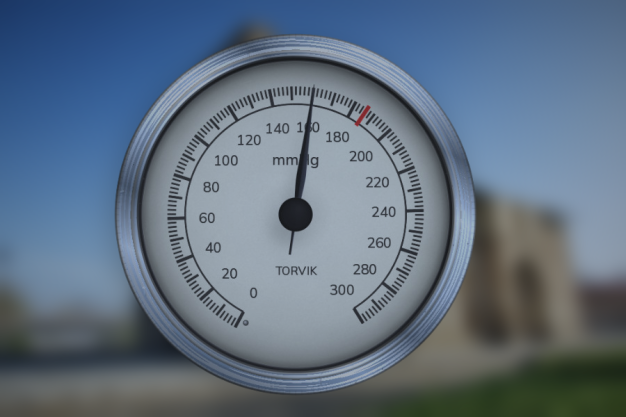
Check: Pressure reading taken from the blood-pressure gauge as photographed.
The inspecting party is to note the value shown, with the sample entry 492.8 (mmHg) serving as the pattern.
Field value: 160 (mmHg)
